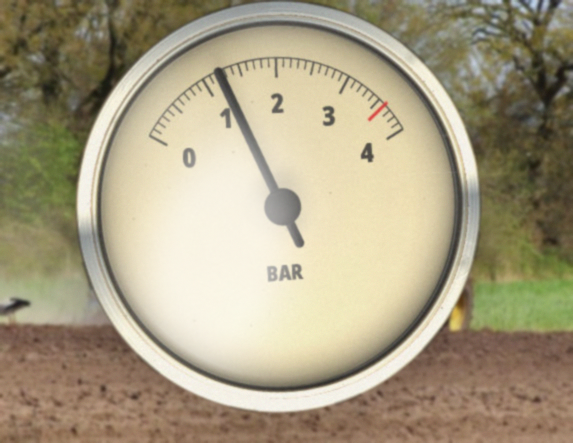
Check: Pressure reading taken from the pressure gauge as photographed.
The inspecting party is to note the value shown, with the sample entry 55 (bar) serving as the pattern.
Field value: 1.2 (bar)
